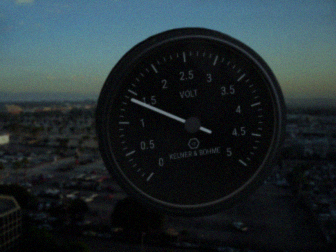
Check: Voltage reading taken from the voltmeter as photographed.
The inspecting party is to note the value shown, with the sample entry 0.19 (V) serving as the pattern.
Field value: 1.4 (V)
